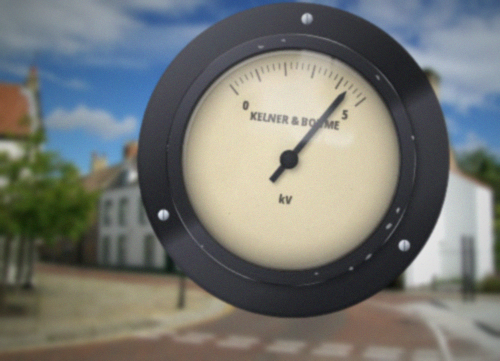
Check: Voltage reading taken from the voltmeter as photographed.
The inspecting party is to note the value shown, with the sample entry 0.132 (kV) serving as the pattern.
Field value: 4.4 (kV)
